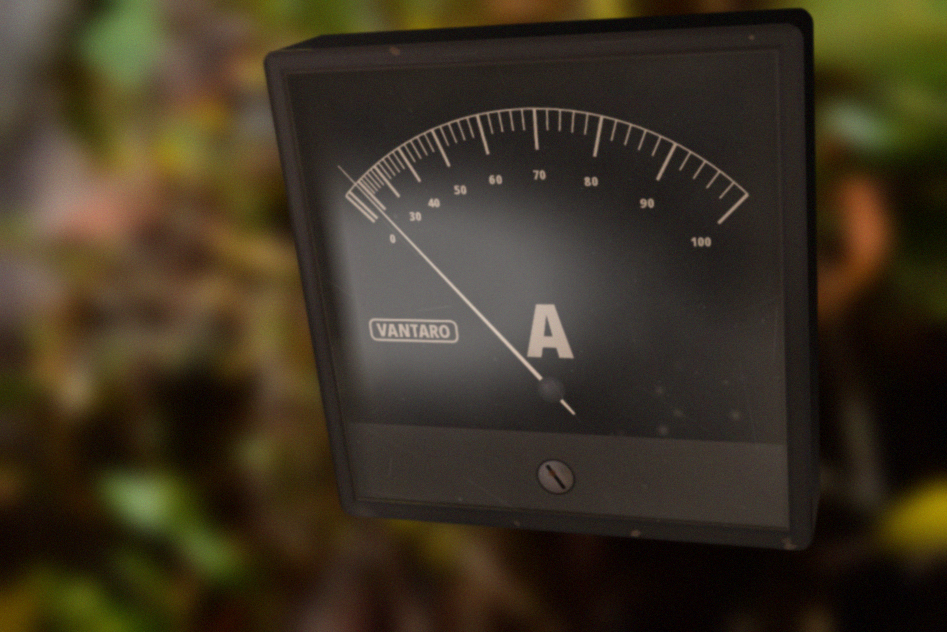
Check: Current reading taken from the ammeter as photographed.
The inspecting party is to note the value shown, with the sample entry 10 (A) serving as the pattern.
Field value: 20 (A)
